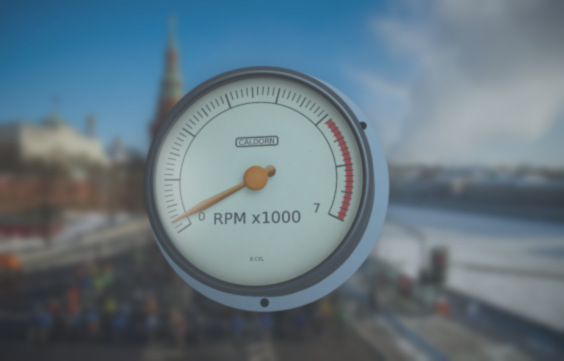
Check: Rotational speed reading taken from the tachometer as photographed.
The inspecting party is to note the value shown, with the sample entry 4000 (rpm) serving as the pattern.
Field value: 200 (rpm)
